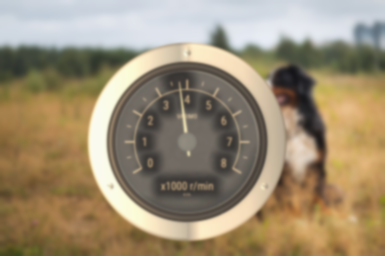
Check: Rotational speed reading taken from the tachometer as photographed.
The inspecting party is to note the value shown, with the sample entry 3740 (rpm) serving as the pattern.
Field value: 3750 (rpm)
